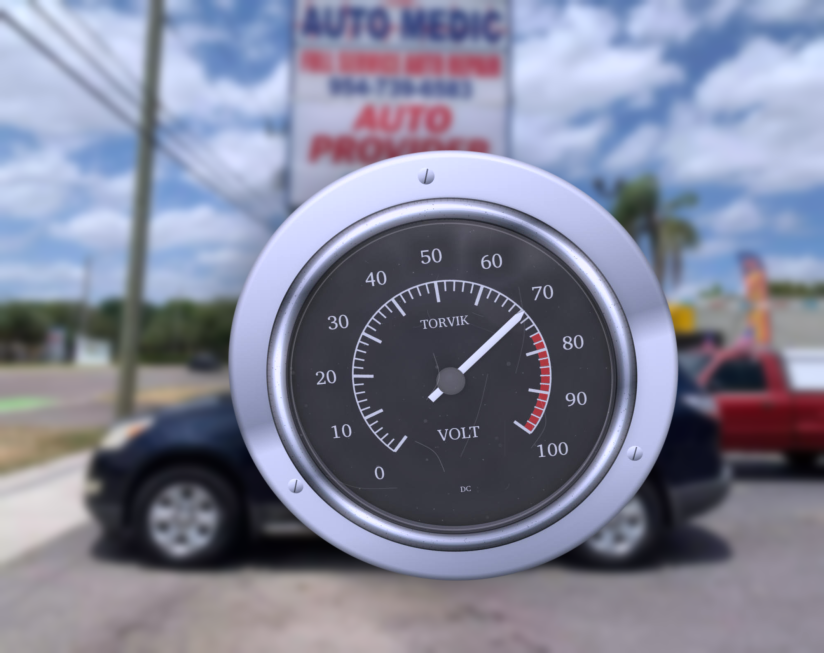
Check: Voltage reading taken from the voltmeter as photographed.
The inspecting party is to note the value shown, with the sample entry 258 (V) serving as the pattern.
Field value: 70 (V)
